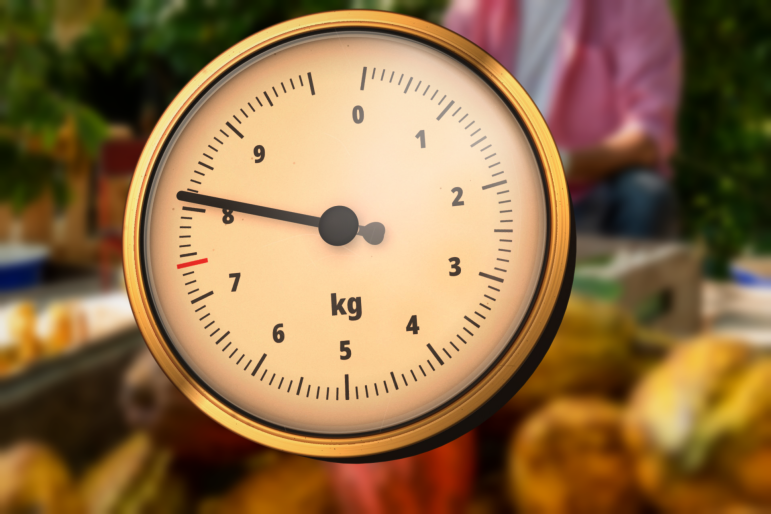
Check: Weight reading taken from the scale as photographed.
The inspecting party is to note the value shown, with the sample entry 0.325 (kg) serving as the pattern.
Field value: 8.1 (kg)
